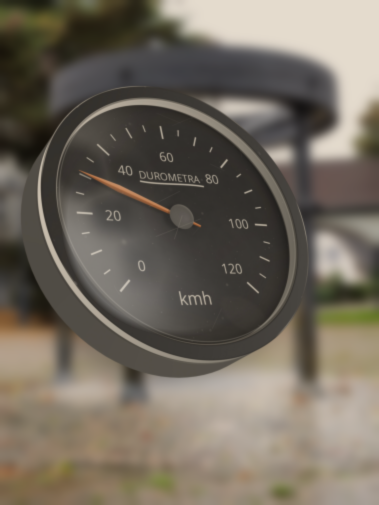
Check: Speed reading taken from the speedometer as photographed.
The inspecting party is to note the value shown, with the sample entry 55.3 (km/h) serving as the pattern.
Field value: 30 (km/h)
